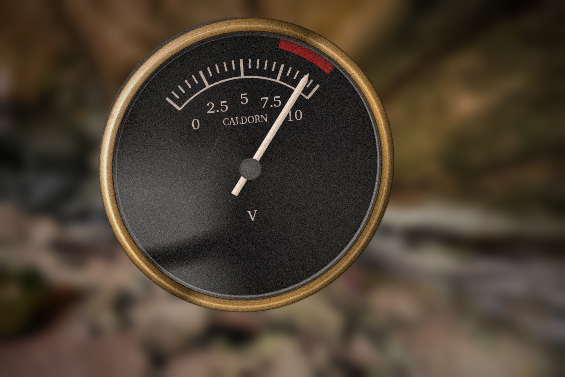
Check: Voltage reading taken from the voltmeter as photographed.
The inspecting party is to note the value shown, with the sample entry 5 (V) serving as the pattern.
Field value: 9 (V)
